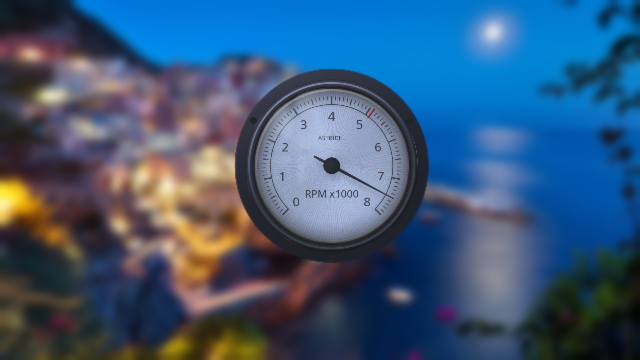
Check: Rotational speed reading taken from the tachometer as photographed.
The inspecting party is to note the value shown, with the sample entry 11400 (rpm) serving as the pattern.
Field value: 7500 (rpm)
